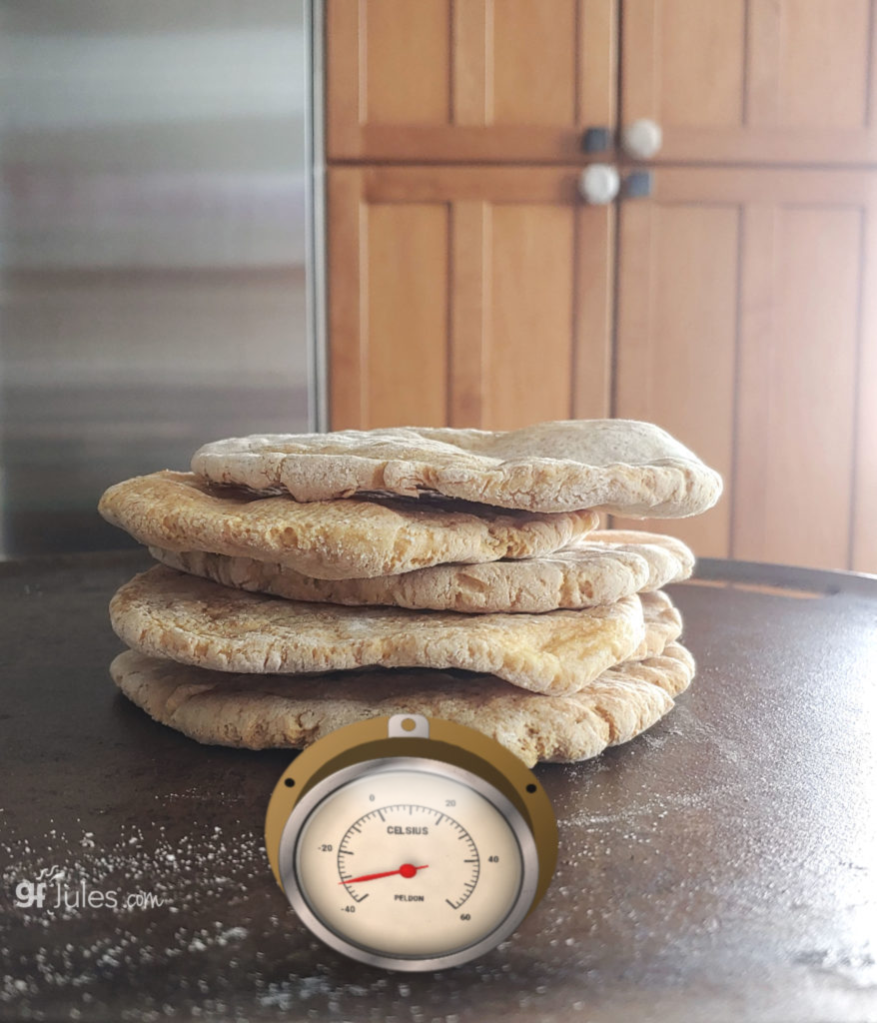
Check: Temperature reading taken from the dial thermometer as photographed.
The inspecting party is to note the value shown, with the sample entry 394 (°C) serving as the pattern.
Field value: -30 (°C)
